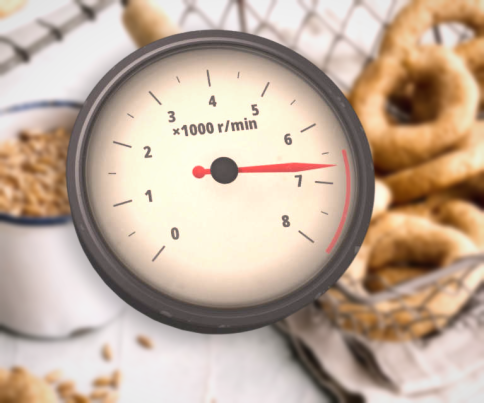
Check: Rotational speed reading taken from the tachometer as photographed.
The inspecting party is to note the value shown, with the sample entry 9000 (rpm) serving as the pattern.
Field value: 6750 (rpm)
